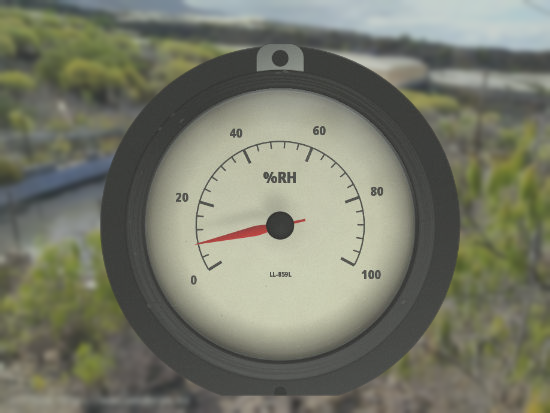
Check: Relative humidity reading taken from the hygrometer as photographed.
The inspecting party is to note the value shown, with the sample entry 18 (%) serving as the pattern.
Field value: 8 (%)
